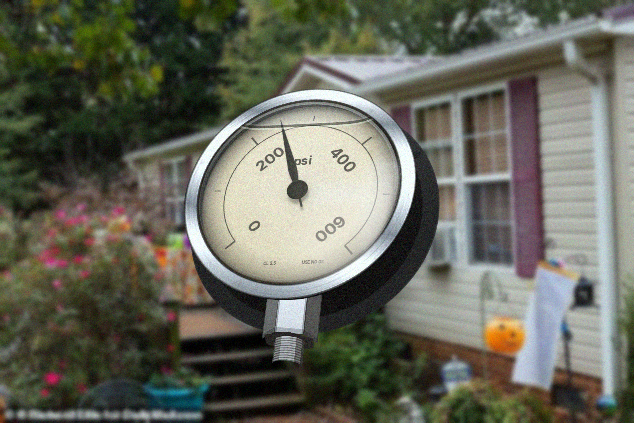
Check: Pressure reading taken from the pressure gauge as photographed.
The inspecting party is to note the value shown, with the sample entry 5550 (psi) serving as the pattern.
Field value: 250 (psi)
